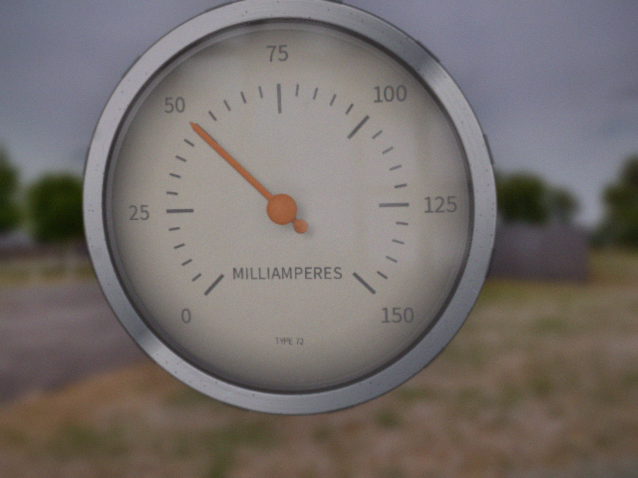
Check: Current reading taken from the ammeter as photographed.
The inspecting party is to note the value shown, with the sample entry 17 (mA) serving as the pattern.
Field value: 50 (mA)
